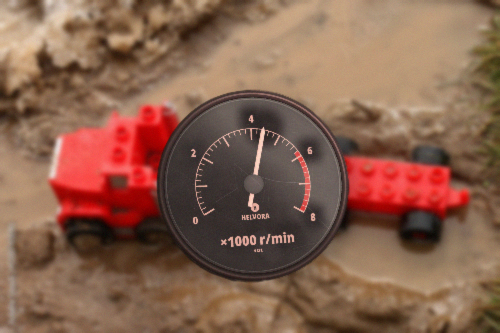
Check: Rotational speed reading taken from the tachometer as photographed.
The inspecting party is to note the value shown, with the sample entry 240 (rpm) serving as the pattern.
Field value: 4400 (rpm)
